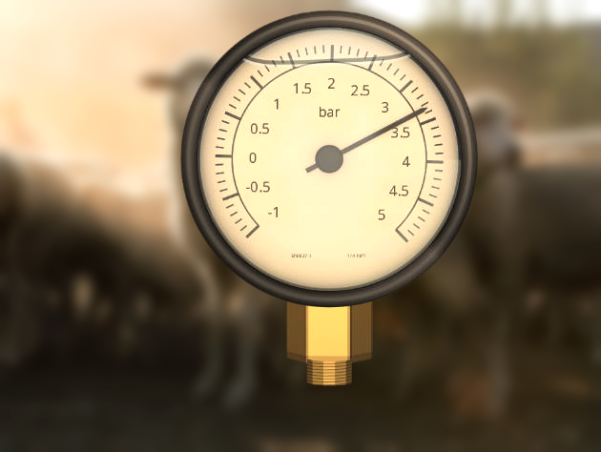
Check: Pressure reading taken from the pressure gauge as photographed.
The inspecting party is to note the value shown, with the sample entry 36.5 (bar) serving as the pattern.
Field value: 3.35 (bar)
